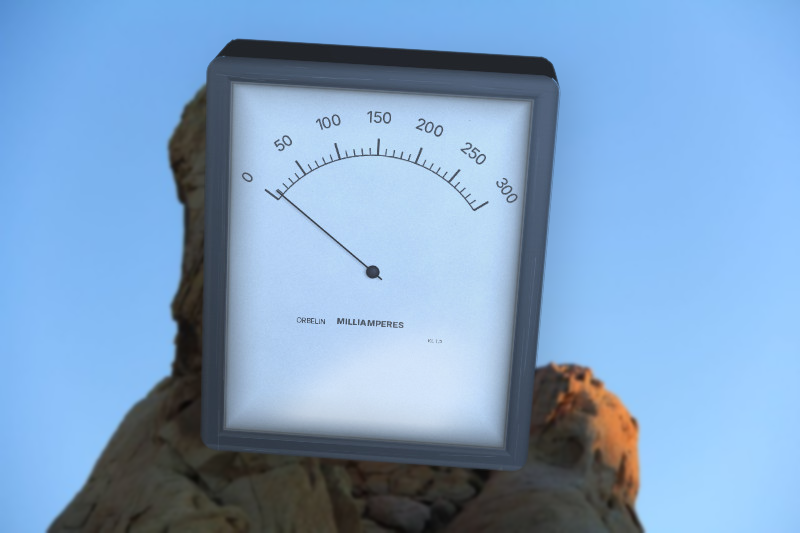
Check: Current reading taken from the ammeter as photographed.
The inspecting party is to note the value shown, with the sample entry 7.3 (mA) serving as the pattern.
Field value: 10 (mA)
